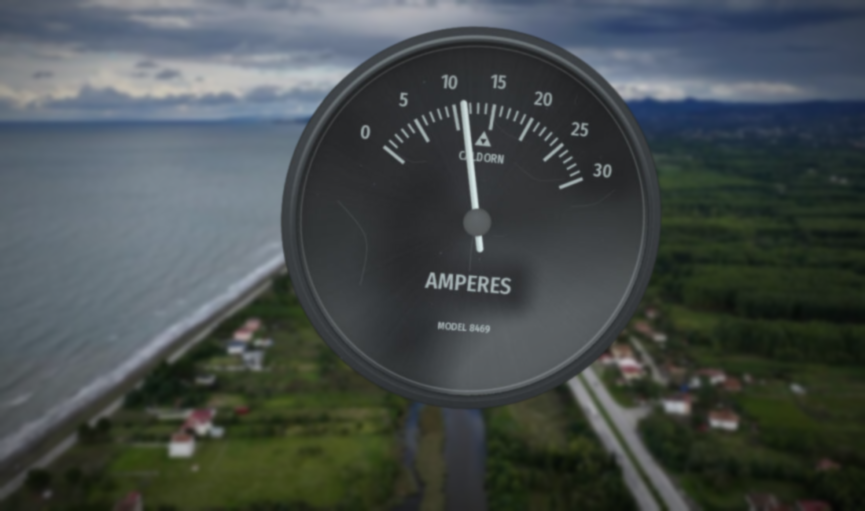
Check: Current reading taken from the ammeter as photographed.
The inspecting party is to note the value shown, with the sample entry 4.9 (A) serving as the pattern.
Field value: 11 (A)
